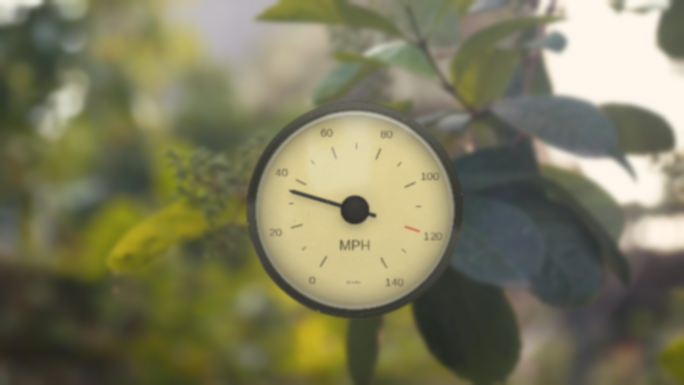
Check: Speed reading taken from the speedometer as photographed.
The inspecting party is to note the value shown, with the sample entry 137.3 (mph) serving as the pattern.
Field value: 35 (mph)
